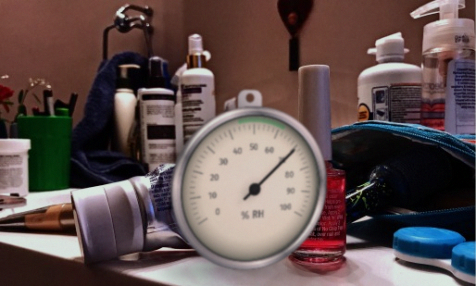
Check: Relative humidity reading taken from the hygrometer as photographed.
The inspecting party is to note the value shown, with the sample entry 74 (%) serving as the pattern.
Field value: 70 (%)
